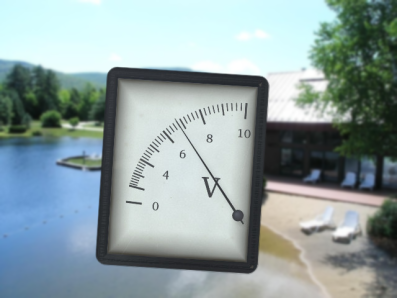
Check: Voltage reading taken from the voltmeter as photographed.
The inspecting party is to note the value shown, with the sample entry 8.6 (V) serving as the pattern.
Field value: 6.8 (V)
